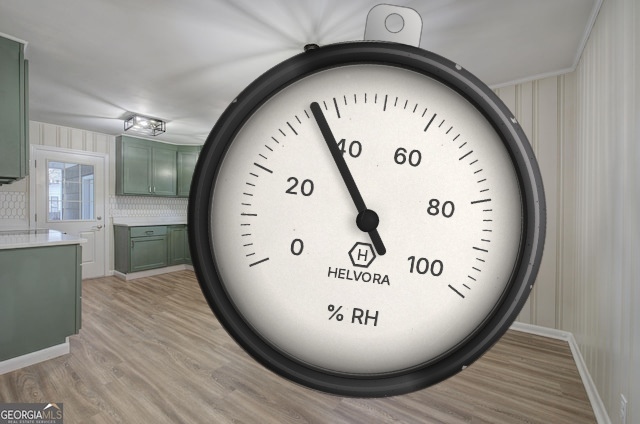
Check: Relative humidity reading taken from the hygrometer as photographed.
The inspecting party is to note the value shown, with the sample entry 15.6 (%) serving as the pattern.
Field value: 36 (%)
